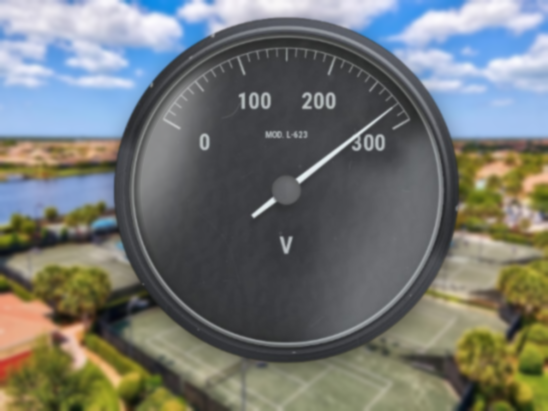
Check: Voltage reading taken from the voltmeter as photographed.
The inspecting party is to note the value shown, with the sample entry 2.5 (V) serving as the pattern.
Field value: 280 (V)
